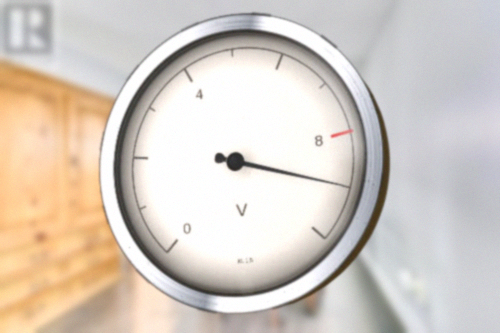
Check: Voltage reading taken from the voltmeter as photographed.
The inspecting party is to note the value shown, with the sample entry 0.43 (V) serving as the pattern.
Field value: 9 (V)
